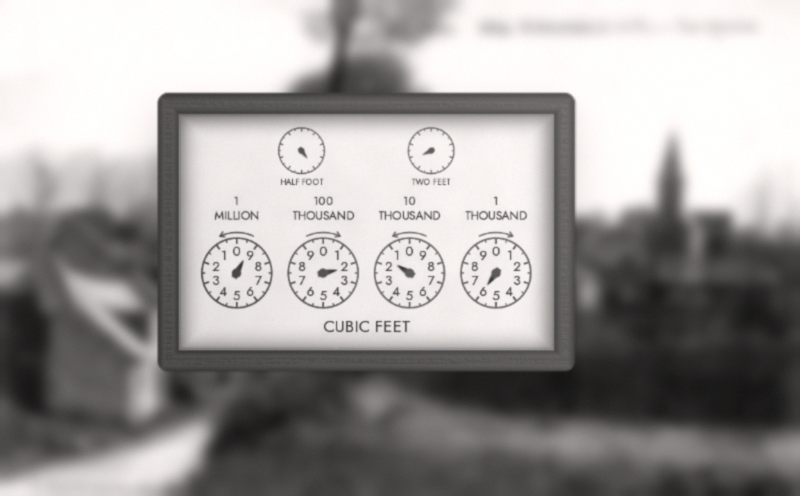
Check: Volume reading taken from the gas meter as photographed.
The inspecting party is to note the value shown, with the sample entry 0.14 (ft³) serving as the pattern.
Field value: 921600 (ft³)
